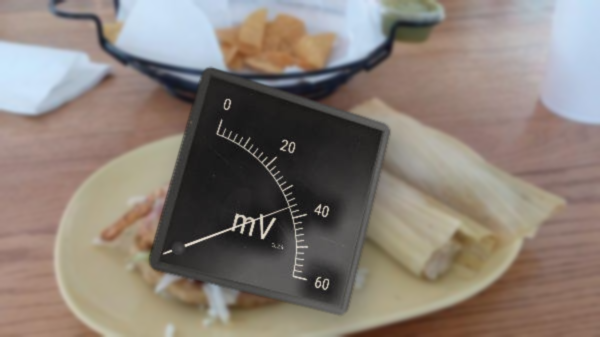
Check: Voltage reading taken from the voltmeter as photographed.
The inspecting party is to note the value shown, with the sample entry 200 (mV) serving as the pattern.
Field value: 36 (mV)
